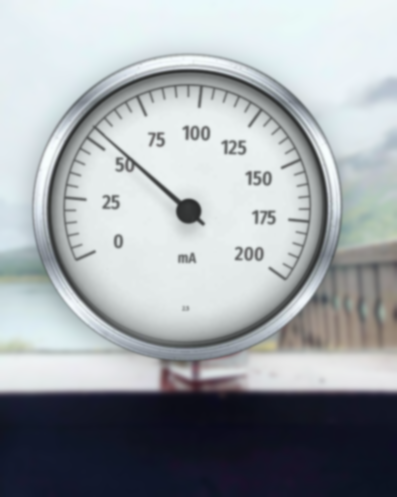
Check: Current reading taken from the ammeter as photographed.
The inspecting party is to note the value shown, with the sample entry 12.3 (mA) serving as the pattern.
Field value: 55 (mA)
